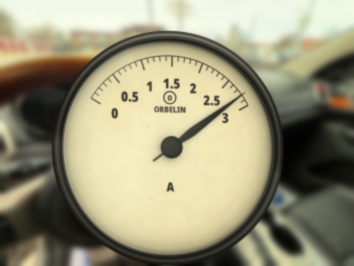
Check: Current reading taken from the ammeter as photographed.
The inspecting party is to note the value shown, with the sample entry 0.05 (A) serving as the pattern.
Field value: 2.8 (A)
